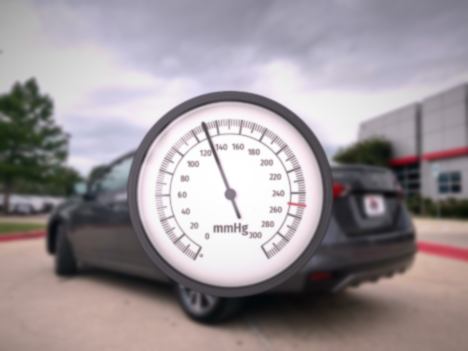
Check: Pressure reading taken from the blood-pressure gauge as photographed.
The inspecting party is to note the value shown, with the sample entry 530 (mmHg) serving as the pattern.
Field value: 130 (mmHg)
